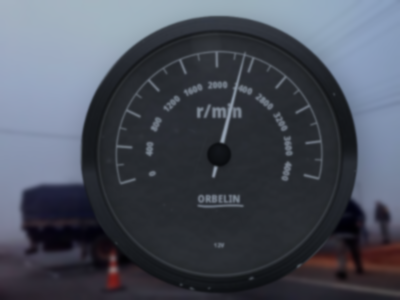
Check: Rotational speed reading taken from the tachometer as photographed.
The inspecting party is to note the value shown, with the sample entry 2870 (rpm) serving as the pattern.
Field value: 2300 (rpm)
